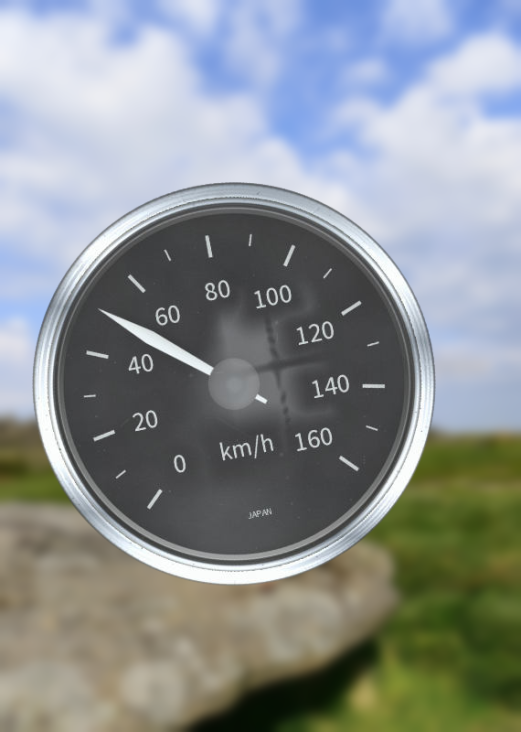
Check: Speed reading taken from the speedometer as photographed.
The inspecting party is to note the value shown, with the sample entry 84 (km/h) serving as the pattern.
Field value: 50 (km/h)
